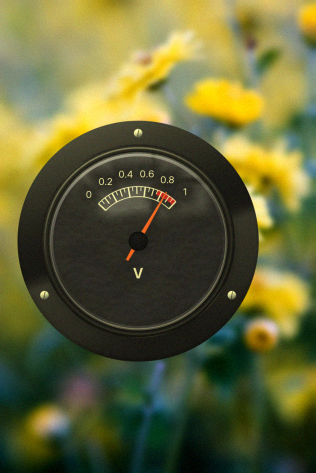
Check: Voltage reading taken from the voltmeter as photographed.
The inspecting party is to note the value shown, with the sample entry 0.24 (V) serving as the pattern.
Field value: 0.85 (V)
